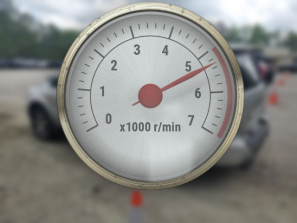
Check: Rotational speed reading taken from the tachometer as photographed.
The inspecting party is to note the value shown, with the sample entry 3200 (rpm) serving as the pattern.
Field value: 5300 (rpm)
